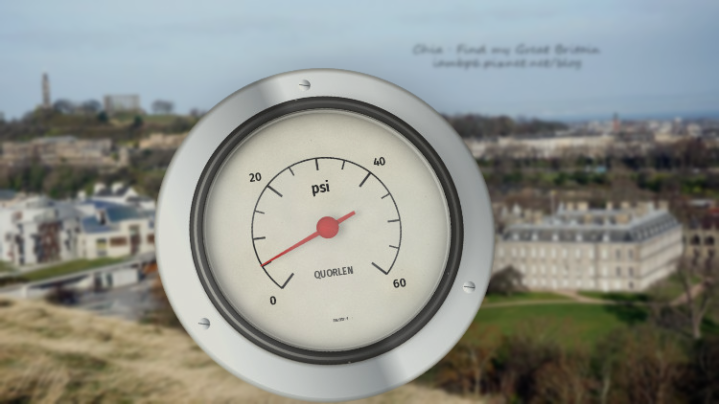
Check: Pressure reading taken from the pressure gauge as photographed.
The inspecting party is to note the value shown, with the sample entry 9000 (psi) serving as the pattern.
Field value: 5 (psi)
